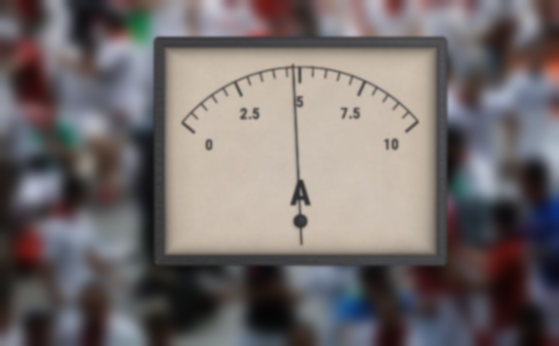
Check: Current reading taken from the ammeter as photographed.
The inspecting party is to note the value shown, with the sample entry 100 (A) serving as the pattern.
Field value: 4.75 (A)
